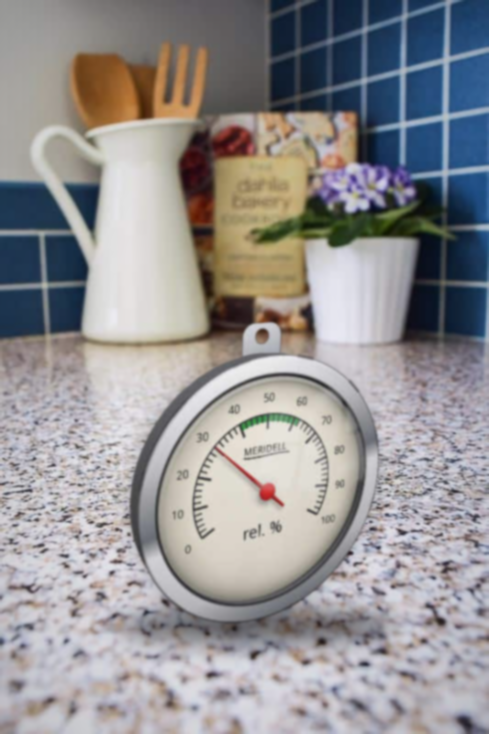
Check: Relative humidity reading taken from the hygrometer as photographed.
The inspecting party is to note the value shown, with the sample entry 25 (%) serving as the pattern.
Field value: 30 (%)
